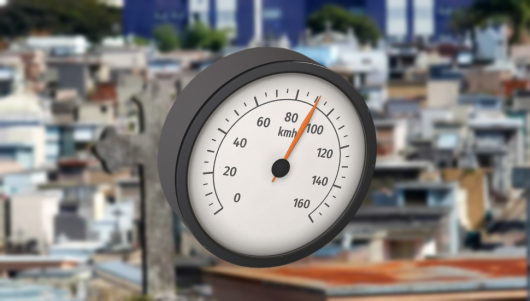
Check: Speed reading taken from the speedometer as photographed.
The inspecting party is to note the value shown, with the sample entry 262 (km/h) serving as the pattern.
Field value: 90 (km/h)
